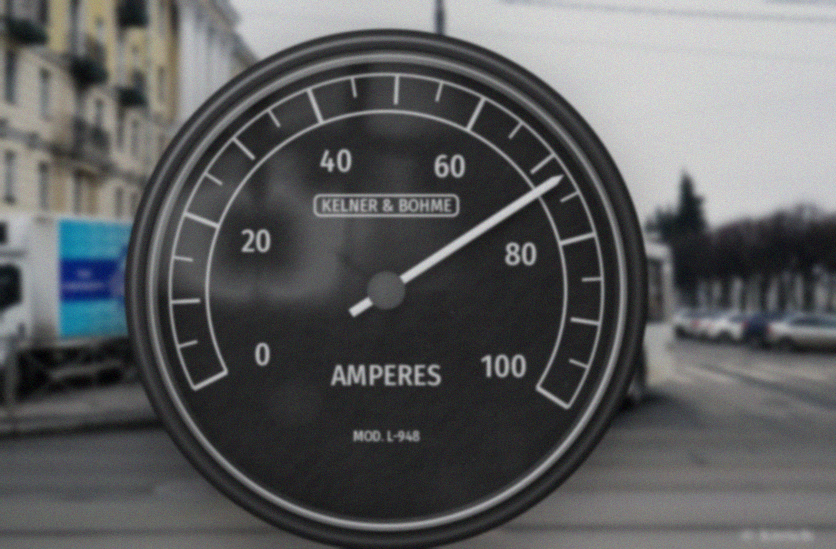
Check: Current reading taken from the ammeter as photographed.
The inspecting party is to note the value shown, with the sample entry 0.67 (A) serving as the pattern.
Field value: 72.5 (A)
